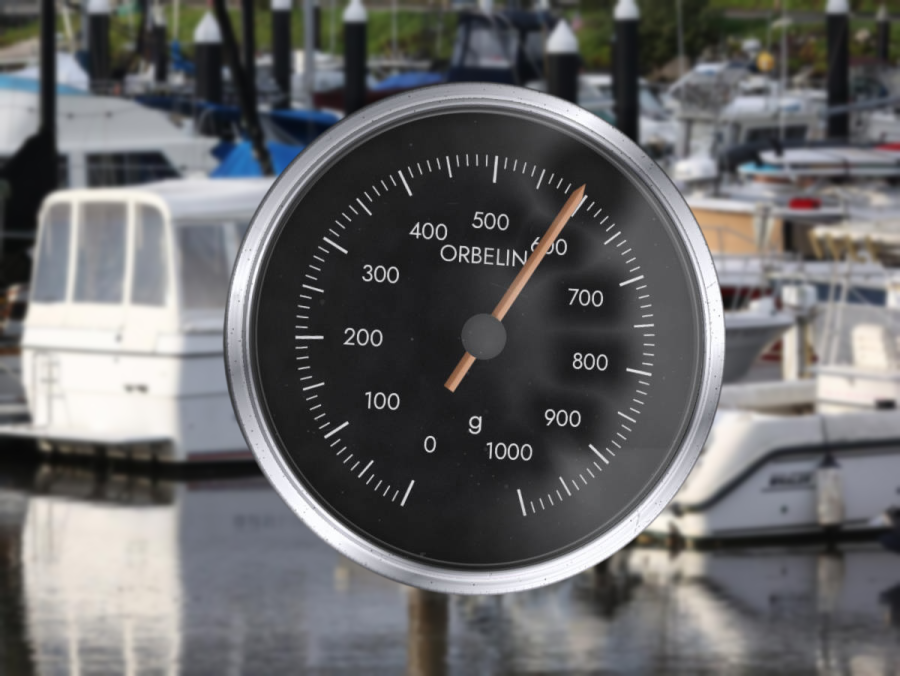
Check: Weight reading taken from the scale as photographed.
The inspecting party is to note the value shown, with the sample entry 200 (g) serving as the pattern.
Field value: 590 (g)
